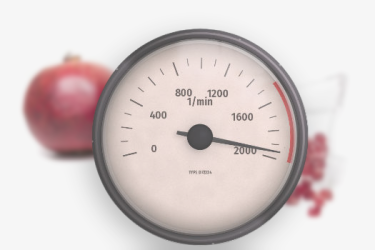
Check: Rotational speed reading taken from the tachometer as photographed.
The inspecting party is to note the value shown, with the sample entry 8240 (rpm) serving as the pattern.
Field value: 1950 (rpm)
